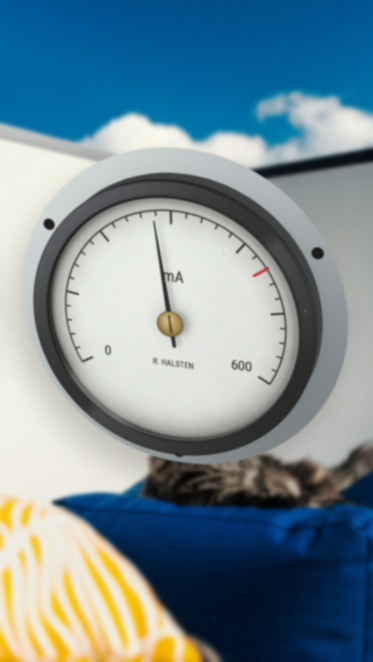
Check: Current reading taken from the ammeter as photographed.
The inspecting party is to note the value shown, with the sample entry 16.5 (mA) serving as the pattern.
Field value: 280 (mA)
